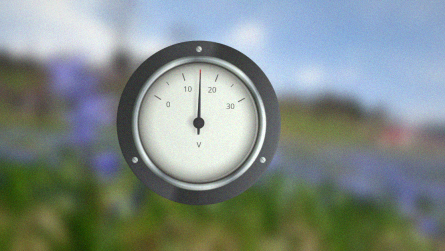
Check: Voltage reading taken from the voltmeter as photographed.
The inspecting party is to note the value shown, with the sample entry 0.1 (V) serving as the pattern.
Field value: 15 (V)
